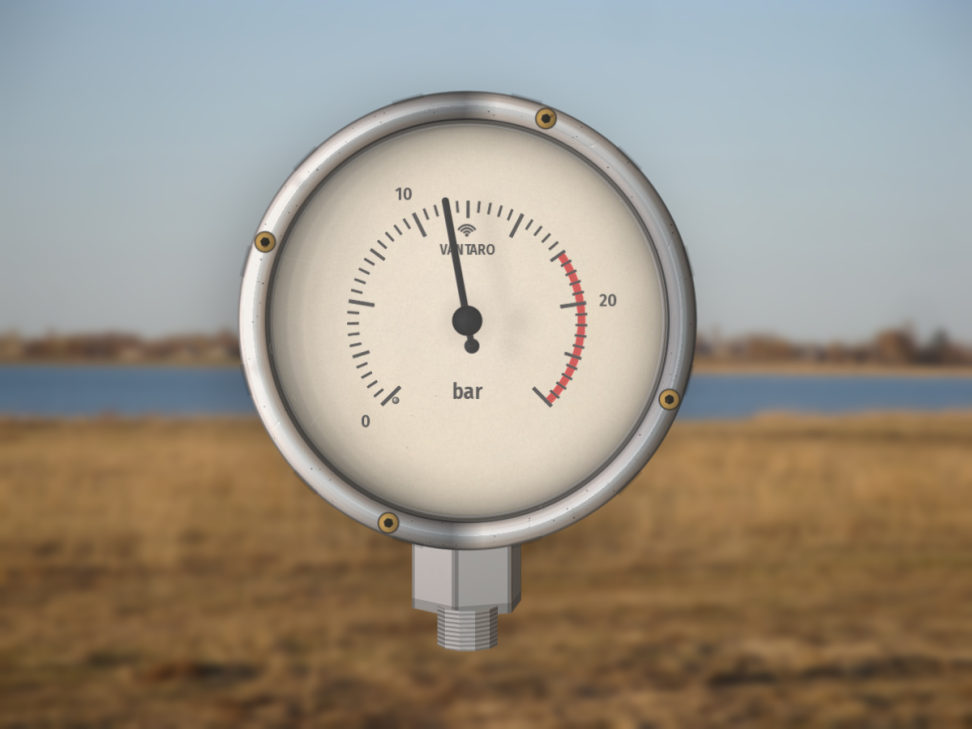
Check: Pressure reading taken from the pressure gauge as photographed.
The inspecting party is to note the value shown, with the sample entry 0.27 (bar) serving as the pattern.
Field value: 11.5 (bar)
